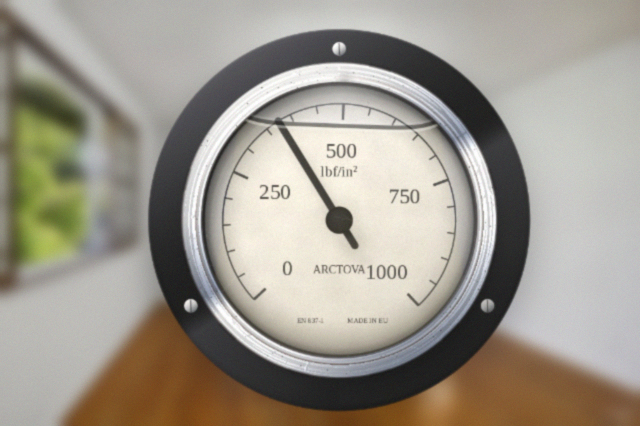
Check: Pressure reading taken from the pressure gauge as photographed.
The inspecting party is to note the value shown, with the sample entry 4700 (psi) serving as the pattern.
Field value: 375 (psi)
